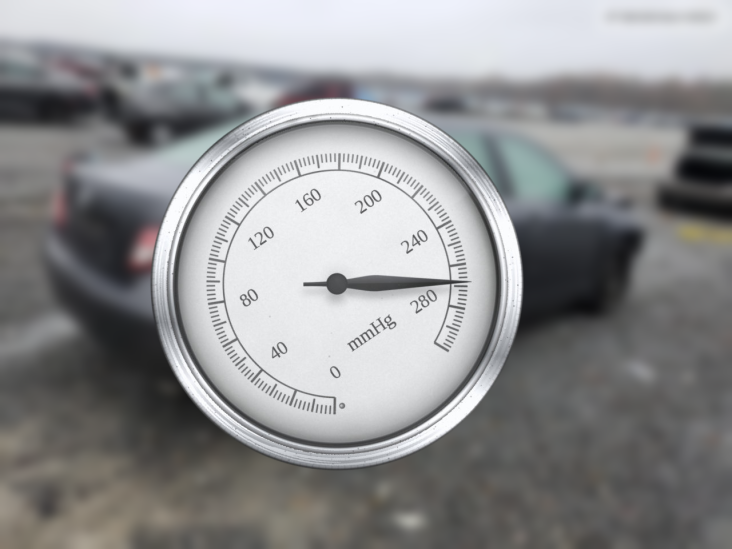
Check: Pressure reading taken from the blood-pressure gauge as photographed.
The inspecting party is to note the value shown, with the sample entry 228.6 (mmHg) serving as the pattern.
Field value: 268 (mmHg)
